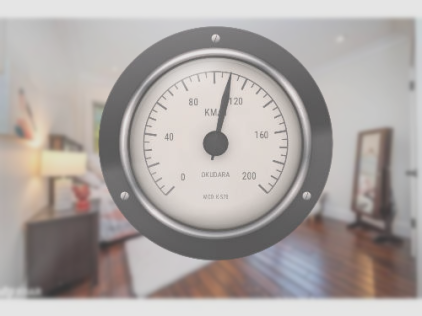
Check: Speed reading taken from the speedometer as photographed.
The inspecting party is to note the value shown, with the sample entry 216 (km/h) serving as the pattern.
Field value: 110 (km/h)
